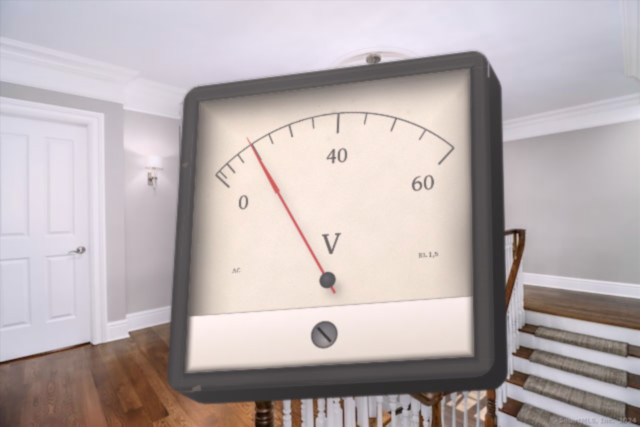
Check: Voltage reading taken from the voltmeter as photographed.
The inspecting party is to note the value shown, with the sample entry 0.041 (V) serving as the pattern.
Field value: 20 (V)
